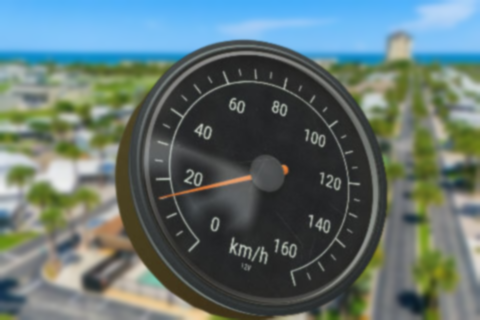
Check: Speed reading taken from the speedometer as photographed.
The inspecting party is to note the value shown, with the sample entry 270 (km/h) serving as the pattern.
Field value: 15 (km/h)
